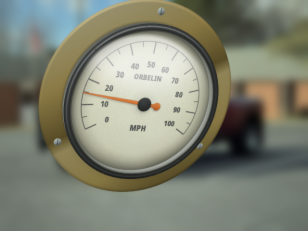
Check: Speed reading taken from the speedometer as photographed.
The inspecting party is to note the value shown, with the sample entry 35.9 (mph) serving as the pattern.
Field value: 15 (mph)
